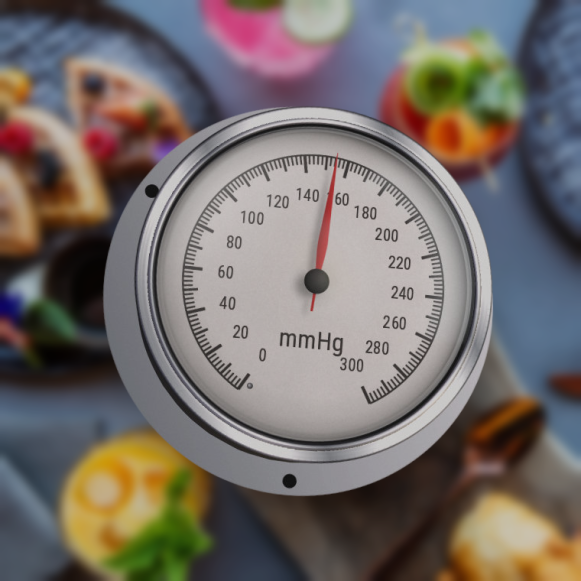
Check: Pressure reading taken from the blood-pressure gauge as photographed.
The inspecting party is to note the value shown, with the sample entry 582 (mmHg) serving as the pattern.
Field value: 154 (mmHg)
